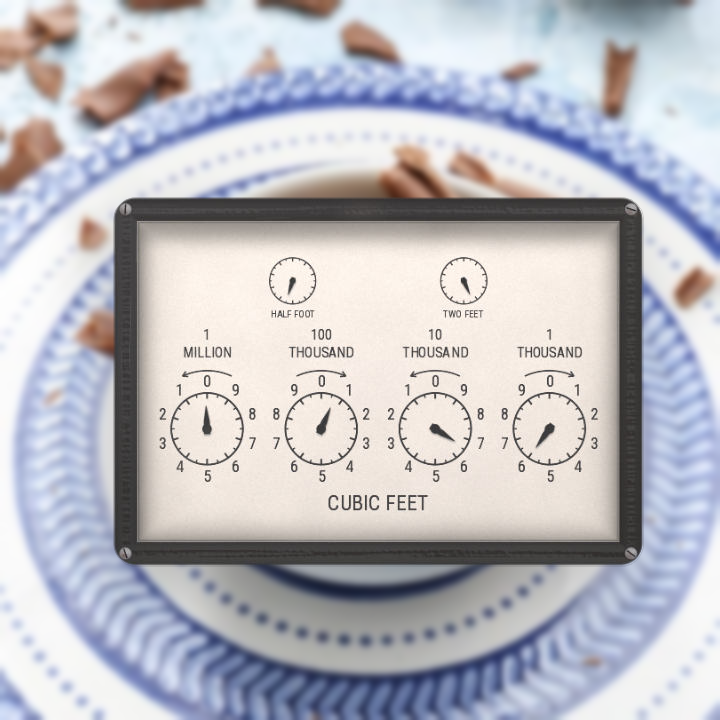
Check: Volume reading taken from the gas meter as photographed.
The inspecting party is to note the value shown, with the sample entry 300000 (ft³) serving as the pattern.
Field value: 6600 (ft³)
